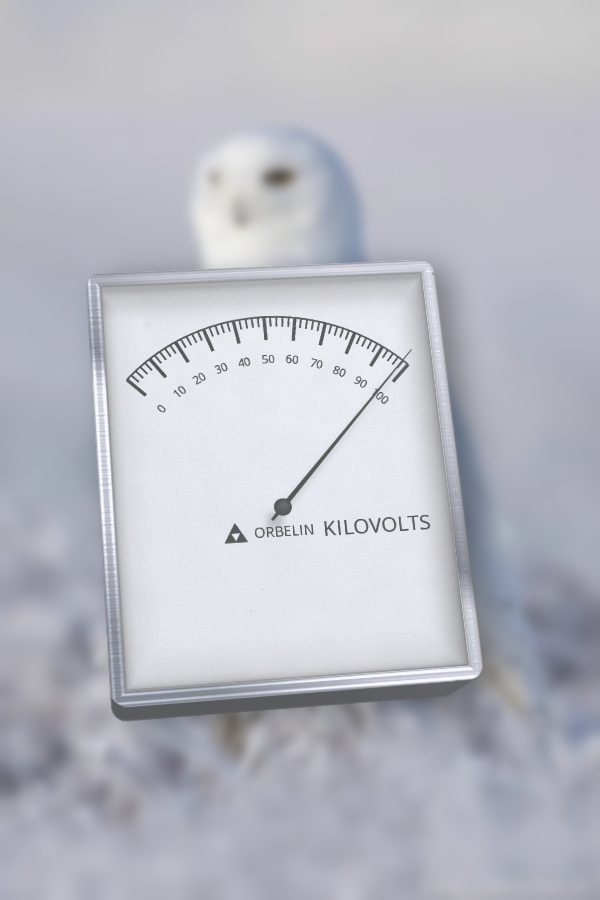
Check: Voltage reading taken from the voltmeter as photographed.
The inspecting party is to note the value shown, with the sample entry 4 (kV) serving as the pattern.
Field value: 98 (kV)
